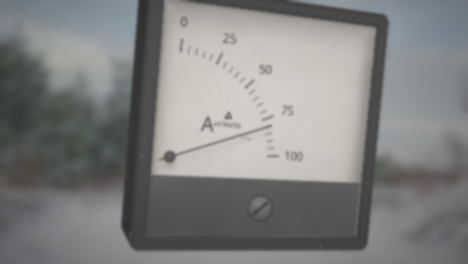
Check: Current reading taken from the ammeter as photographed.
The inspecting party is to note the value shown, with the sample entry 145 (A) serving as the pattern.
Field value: 80 (A)
